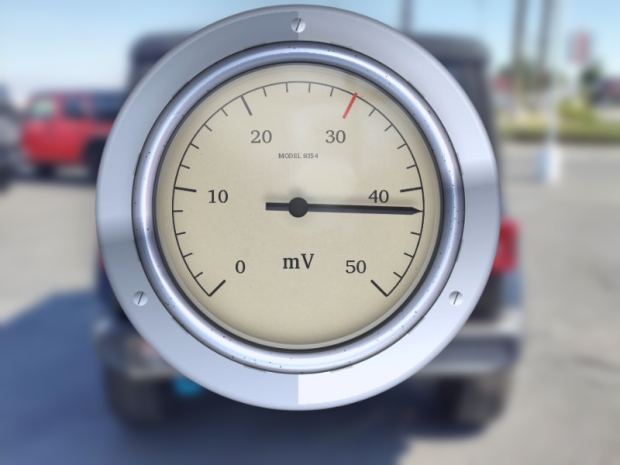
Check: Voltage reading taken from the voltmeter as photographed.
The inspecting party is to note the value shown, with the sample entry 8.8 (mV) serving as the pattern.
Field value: 42 (mV)
